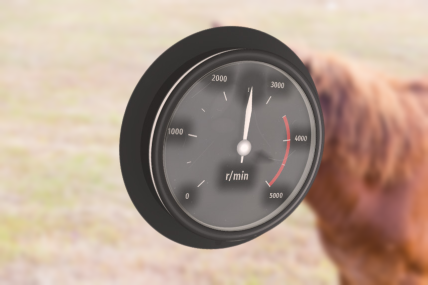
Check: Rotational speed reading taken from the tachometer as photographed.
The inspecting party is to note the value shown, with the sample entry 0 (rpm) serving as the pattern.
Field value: 2500 (rpm)
